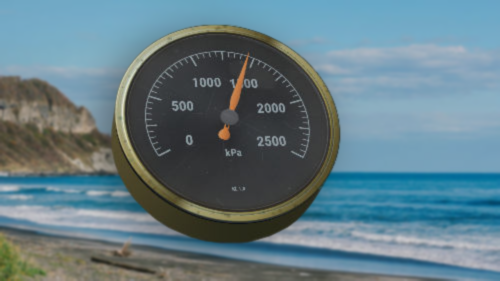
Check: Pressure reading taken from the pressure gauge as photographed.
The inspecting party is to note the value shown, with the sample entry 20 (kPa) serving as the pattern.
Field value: 1450 (kPa)
